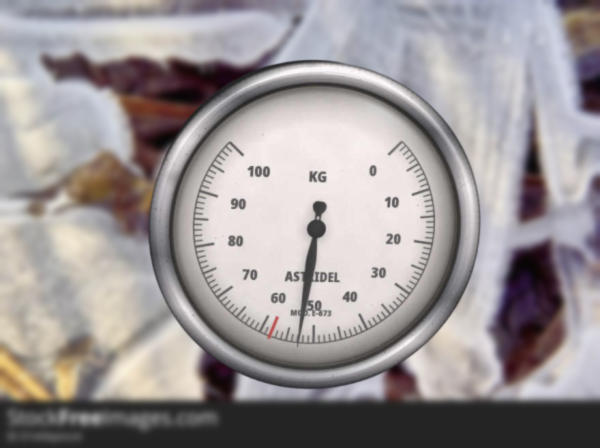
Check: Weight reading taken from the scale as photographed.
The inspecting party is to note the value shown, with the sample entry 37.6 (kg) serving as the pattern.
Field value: 53 (kg)
